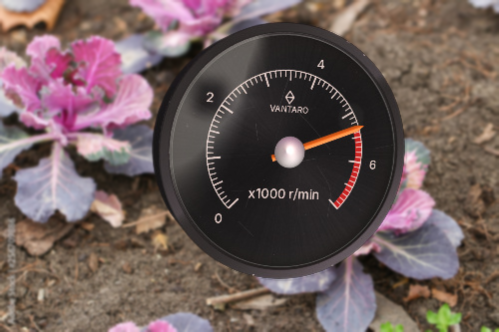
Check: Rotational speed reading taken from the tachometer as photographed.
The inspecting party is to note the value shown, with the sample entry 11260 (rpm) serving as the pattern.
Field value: 5300 (rpm)
